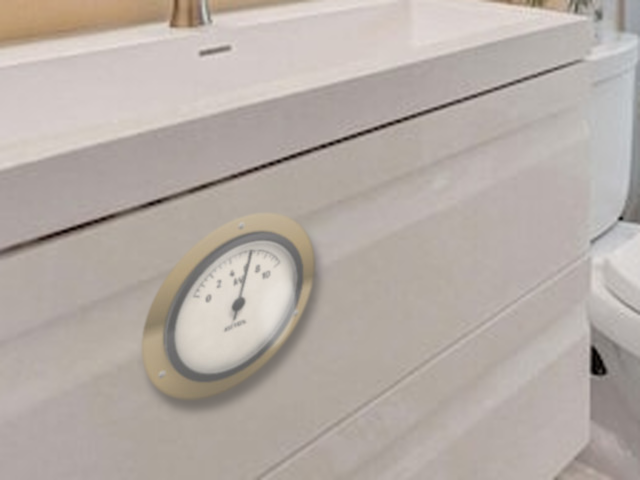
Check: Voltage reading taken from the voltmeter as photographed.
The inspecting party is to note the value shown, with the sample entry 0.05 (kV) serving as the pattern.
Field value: 6 (kV)
